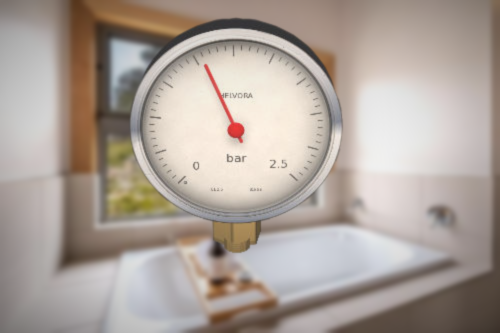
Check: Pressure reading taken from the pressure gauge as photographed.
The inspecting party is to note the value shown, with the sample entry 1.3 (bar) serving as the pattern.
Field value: 1.05 (bar)
